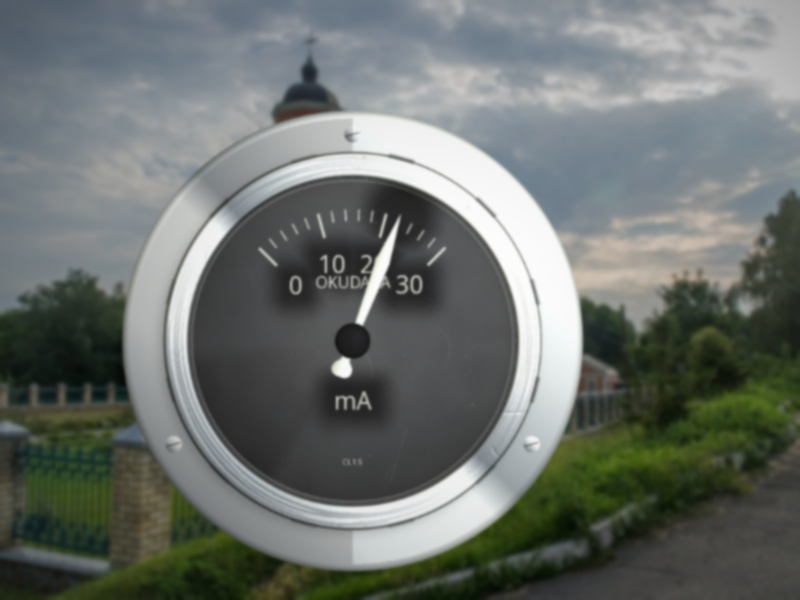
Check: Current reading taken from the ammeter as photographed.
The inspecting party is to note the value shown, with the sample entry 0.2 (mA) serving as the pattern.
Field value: 22 (mA)
